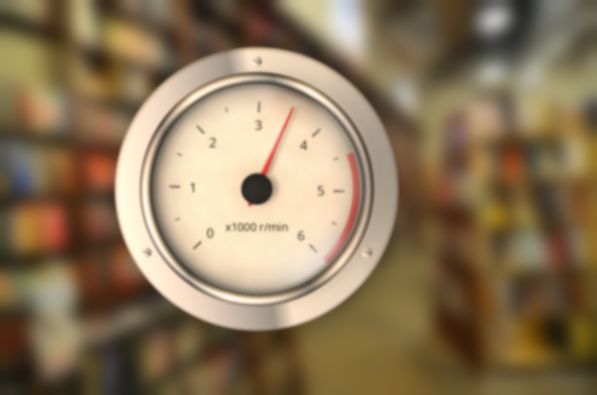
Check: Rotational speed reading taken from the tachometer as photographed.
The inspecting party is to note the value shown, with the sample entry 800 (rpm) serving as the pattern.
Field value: 3500 (rpm)
